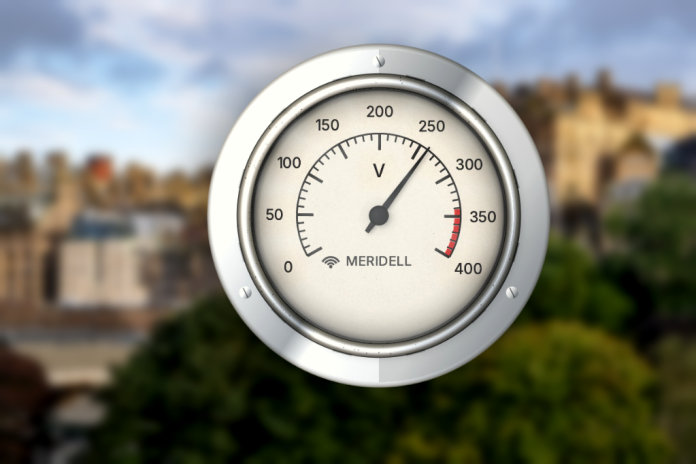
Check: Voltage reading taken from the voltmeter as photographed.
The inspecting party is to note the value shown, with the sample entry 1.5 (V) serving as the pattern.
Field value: 260 (V)
